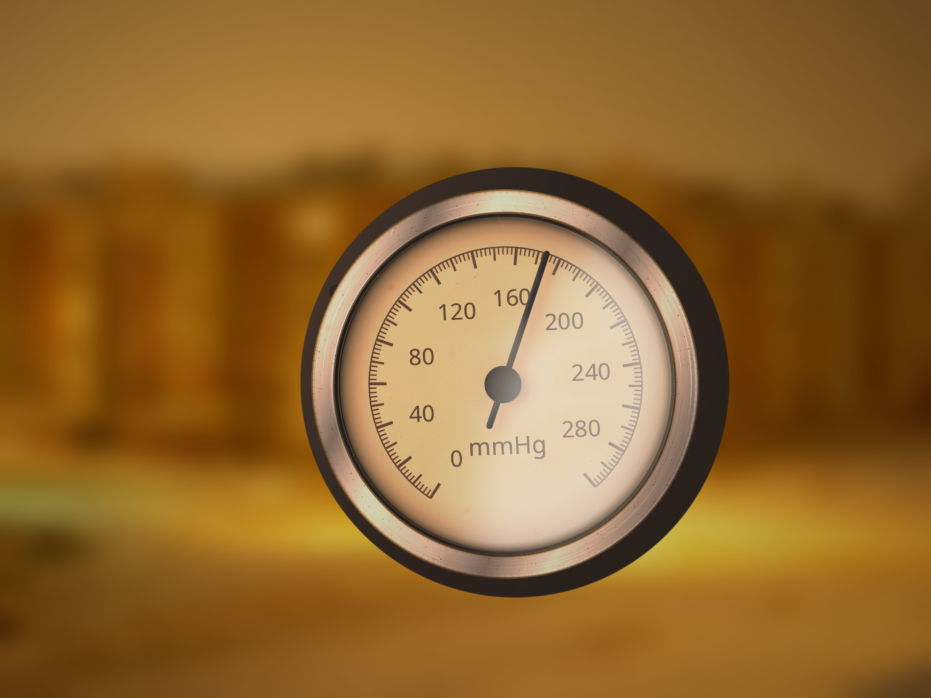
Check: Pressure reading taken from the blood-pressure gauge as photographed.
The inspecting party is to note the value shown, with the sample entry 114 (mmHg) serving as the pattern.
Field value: 174 (mmHg)
